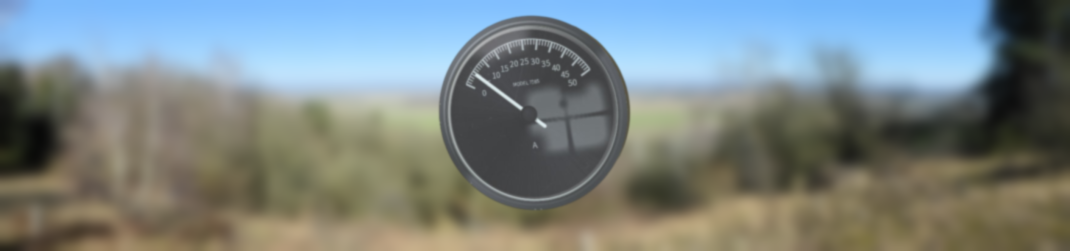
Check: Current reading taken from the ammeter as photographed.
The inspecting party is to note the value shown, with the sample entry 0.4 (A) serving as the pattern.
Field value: 5 (A)
